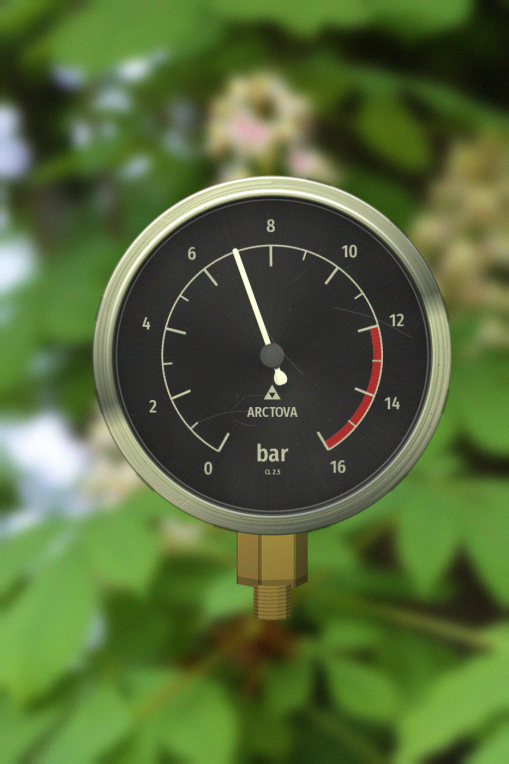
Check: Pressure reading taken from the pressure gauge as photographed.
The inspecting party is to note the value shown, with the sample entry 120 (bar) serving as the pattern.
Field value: 7 (bar)
